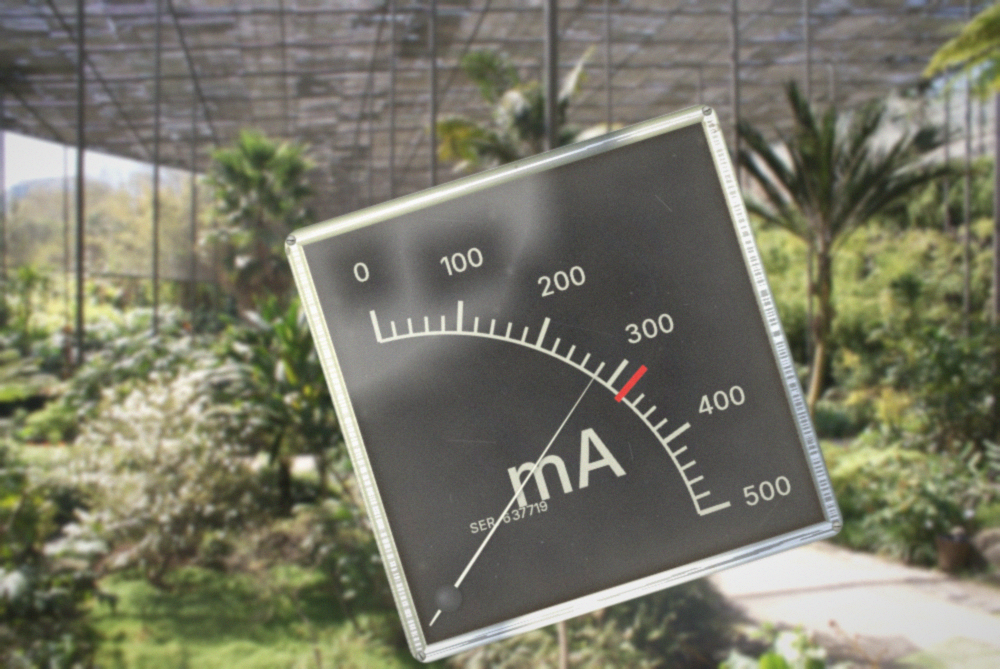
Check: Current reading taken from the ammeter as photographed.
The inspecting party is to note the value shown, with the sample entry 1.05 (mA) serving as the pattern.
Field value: 280 (mA)
